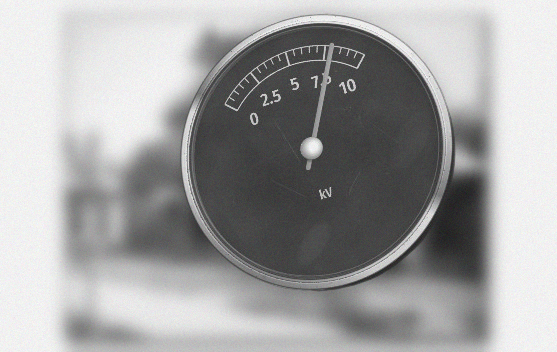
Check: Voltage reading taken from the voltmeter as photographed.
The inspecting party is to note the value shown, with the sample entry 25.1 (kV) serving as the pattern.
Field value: 8 (kV)
